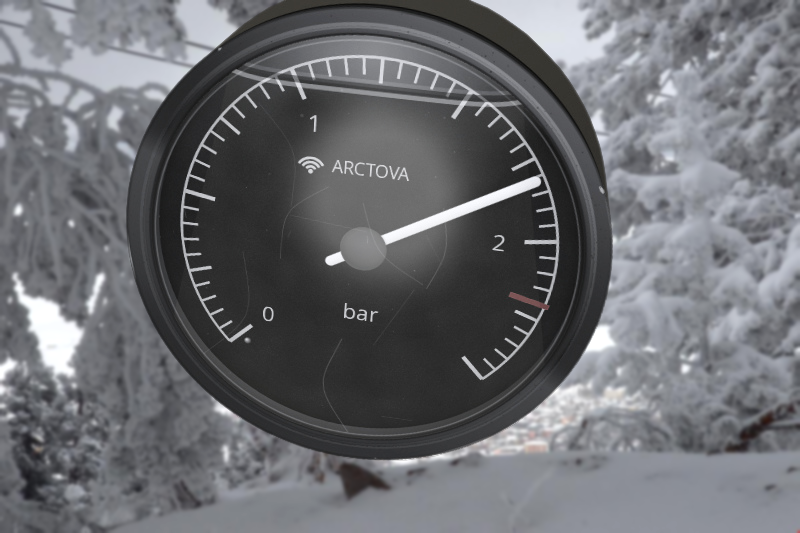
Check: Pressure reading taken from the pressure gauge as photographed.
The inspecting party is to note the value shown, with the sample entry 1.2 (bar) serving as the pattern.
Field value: 1.8 (bar)
